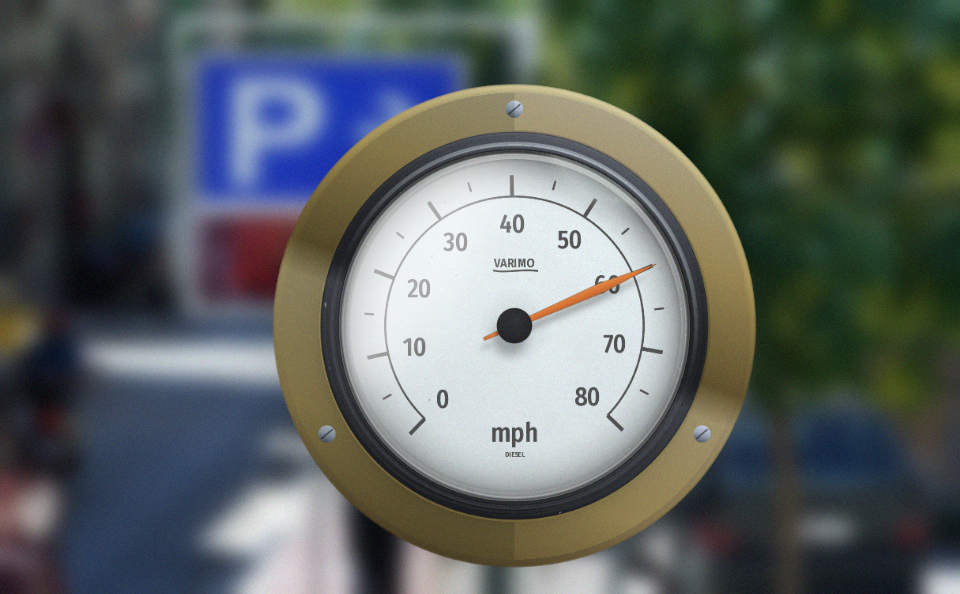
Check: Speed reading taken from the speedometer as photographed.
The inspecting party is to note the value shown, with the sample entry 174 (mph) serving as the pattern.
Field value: 60 (mph)
